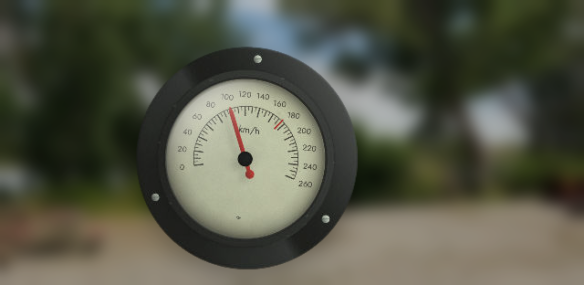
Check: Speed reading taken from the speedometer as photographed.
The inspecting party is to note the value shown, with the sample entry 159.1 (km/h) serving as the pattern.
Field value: 100 (km/h)
